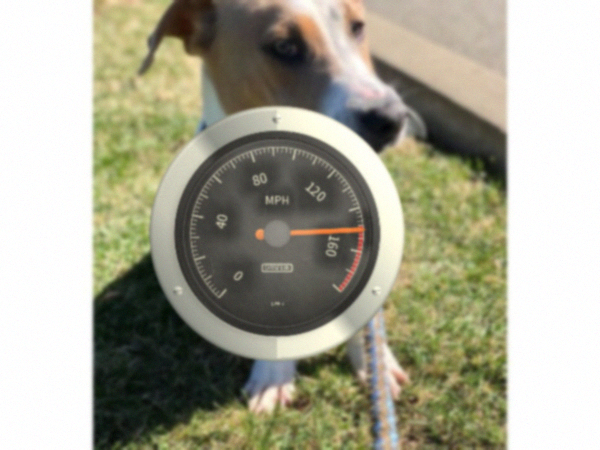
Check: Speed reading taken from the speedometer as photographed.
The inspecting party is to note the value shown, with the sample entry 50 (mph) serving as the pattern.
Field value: 150 (mph)
